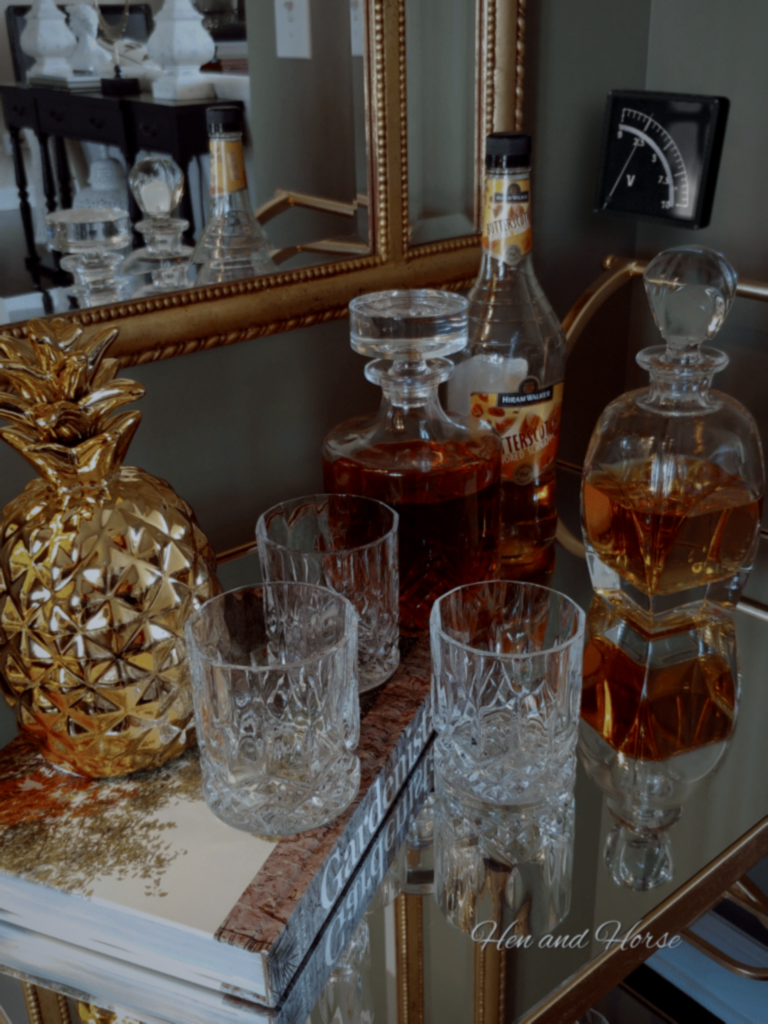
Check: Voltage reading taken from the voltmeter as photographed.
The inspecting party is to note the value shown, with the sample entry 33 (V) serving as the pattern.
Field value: 2.5 (V)
